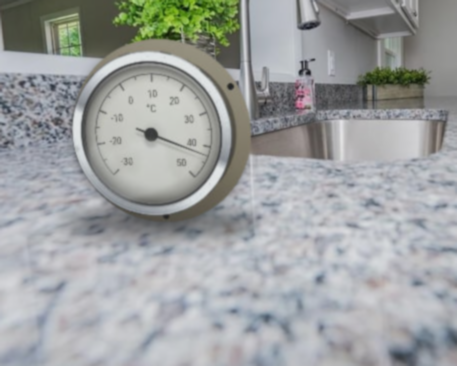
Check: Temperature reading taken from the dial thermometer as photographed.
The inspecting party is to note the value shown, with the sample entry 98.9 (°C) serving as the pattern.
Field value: 42.5 (°C)
